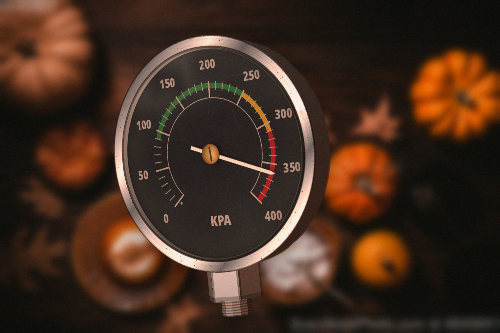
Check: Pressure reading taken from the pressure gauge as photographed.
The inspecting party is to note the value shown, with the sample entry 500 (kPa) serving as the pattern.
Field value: 360 (kPa)
